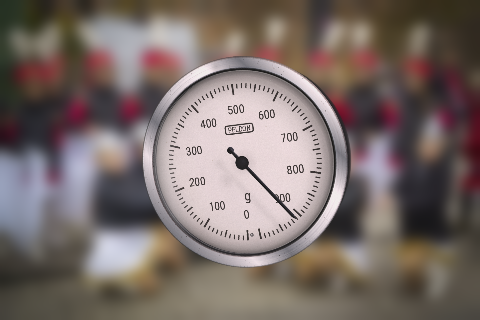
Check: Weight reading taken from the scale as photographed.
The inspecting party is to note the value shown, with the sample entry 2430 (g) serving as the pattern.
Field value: 910 (g)
